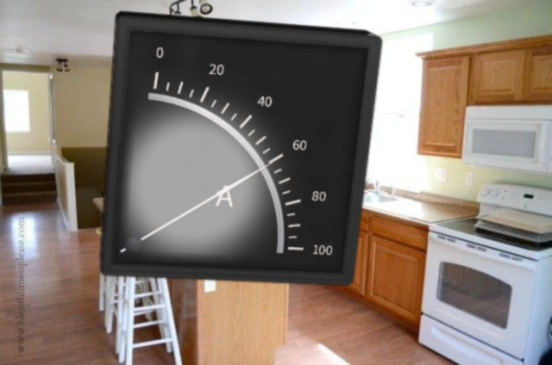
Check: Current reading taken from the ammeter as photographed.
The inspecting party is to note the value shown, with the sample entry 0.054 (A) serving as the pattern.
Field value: 60 (A)
